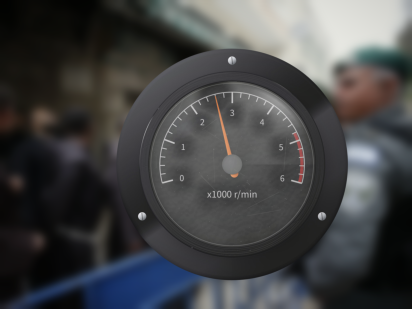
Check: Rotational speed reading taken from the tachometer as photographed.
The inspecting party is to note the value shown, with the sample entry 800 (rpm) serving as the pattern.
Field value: 2600 (rpm)
